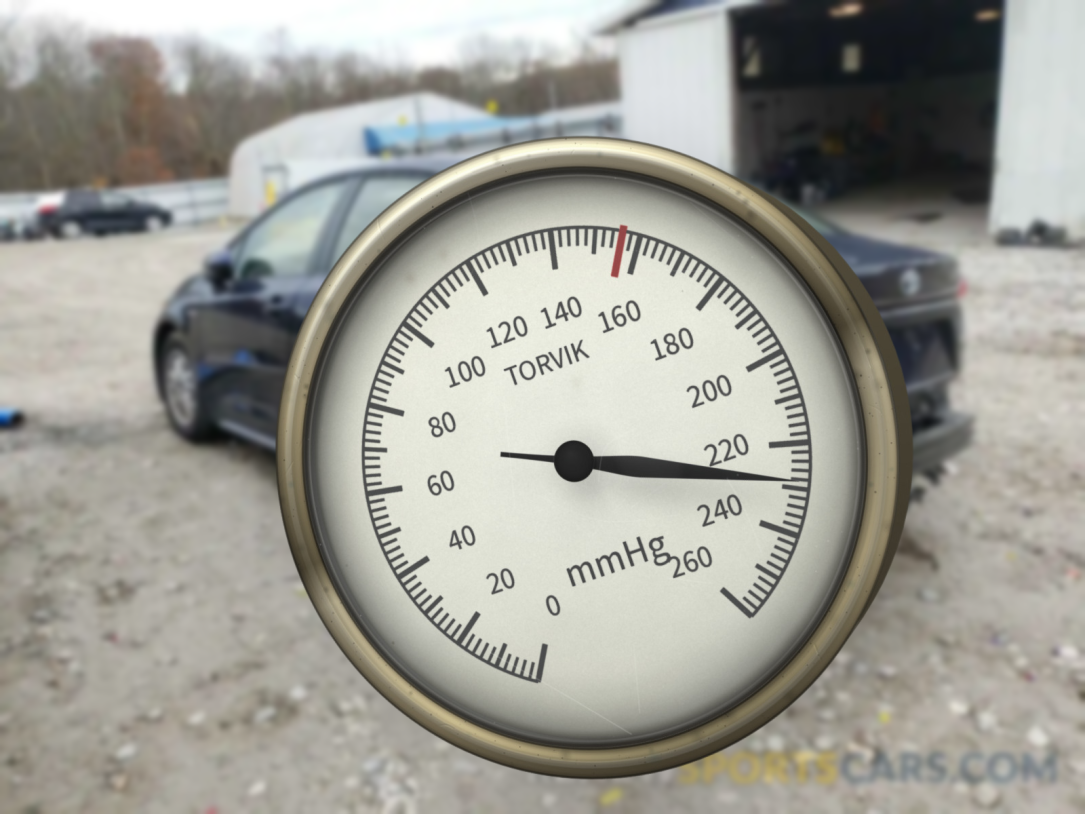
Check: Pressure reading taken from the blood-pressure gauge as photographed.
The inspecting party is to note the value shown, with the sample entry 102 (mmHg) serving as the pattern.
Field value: 228 (mmHg)
